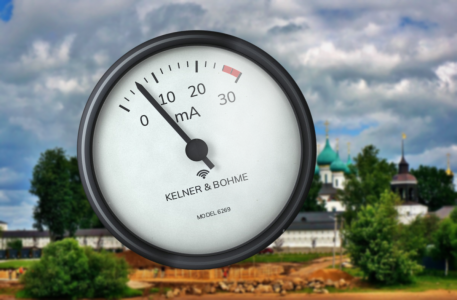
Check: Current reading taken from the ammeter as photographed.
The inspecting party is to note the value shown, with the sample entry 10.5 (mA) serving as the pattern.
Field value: 6 (mA)
